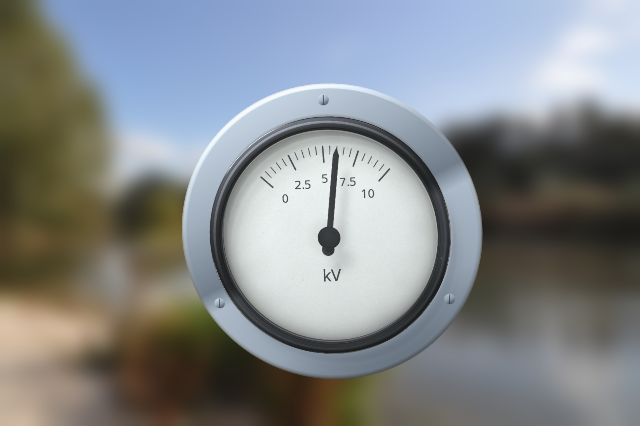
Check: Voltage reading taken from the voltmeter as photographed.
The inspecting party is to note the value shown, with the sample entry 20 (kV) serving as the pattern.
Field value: 6 (kV)
